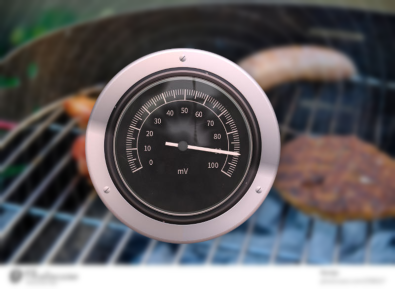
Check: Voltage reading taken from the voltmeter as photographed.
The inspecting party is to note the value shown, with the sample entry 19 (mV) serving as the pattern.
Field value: 90 (mV)
